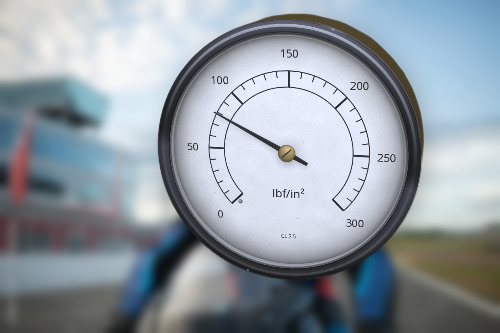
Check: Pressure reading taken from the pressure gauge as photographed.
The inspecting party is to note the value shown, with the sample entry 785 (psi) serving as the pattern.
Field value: 80 (psi)
